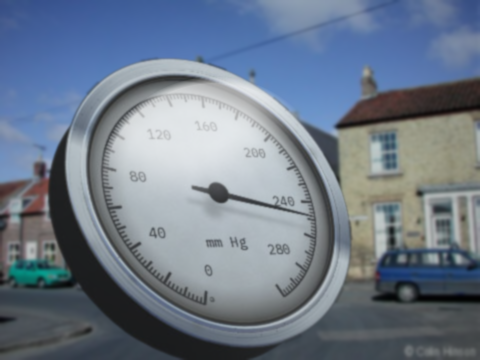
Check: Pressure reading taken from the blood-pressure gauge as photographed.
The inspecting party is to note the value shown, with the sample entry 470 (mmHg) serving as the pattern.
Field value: 250 (mmHg)
